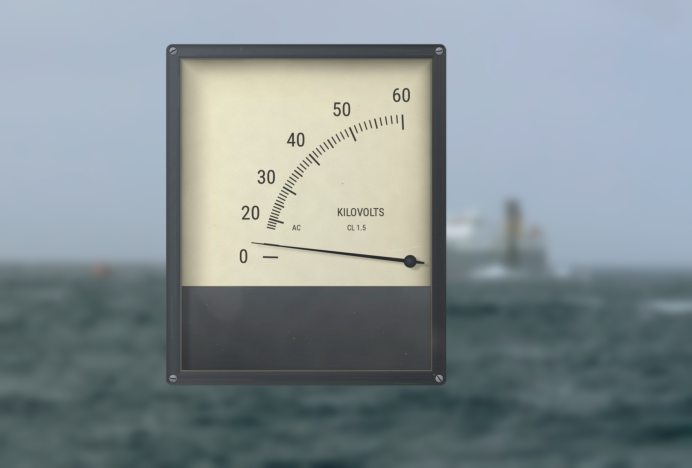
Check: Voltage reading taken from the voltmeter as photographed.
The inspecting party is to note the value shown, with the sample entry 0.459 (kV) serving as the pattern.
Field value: 10 (kV)
